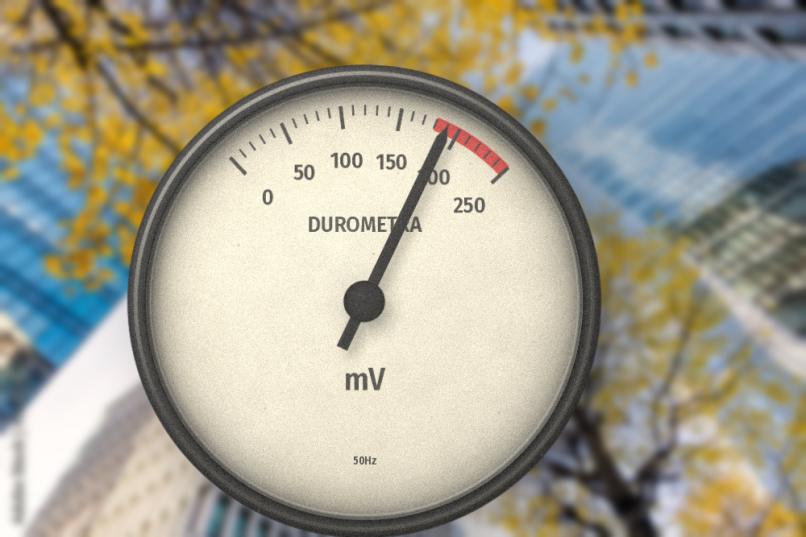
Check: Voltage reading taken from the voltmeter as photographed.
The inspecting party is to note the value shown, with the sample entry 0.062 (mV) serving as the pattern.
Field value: 190 (mV)
